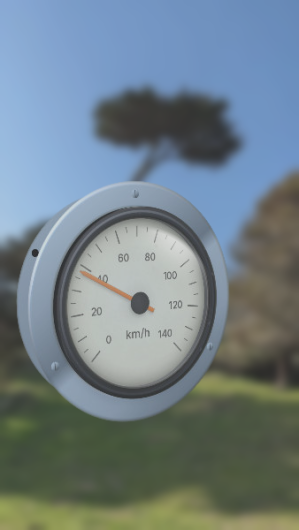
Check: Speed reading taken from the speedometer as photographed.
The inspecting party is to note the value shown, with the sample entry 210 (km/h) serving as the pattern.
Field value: 37.5 (km/h)
